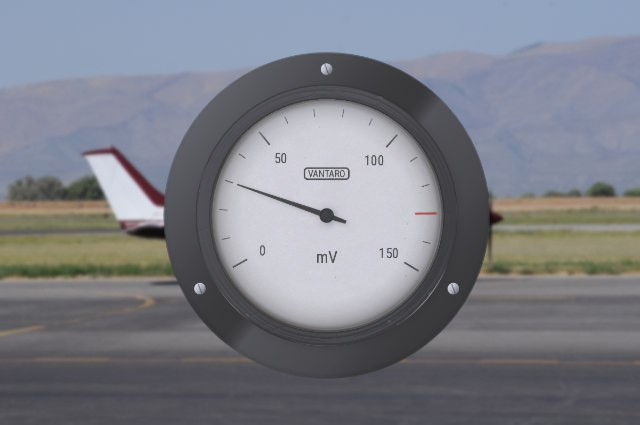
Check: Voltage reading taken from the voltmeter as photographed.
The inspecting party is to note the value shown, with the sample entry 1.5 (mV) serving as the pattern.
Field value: 30 (mV)
